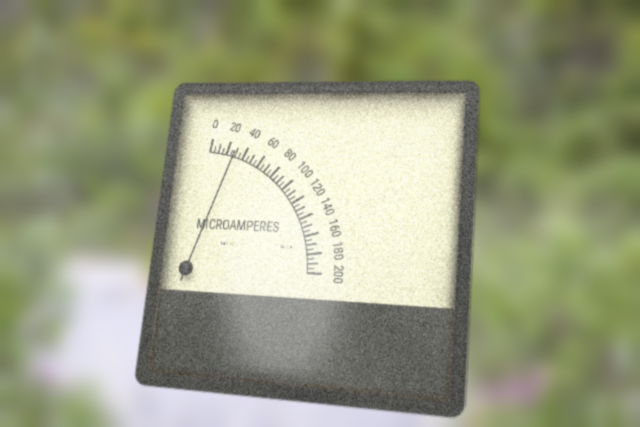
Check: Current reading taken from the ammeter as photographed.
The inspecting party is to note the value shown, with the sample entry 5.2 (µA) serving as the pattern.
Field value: 30 (µA)
